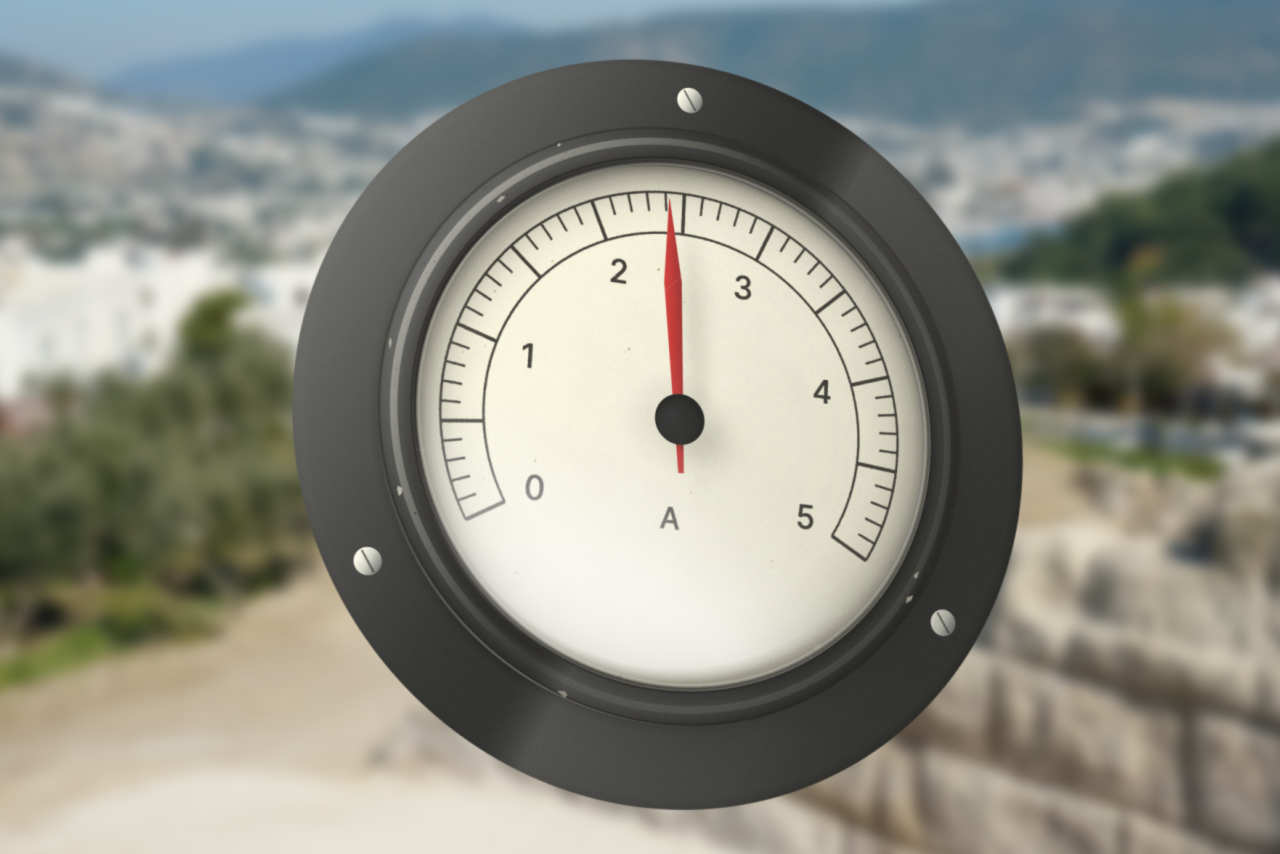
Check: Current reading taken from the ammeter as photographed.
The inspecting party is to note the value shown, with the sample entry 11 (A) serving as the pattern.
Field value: 2.4 (A)
